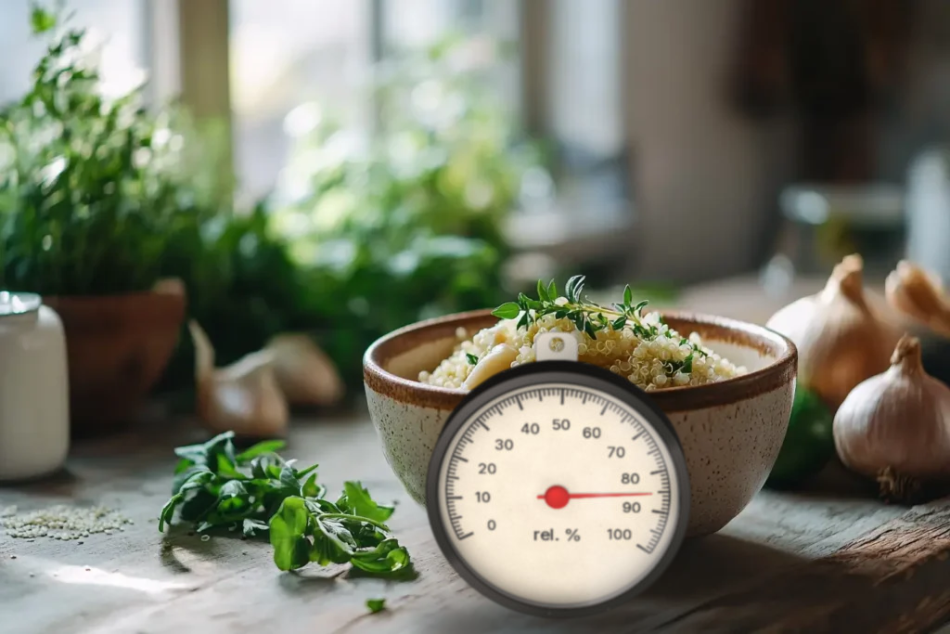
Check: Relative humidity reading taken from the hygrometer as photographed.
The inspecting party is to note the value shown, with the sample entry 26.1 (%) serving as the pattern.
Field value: 85 (%)
